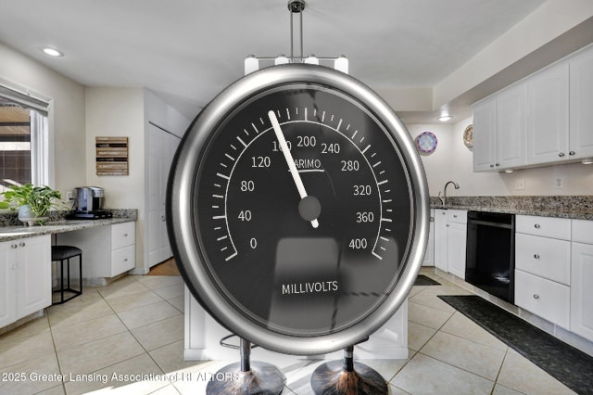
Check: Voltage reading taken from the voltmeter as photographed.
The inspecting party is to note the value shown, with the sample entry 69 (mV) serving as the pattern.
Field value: 160 (mV)
